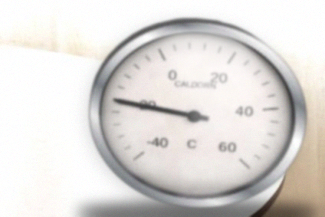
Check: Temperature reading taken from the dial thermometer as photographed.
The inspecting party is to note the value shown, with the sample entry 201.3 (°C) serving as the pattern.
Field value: -20 (°C)
